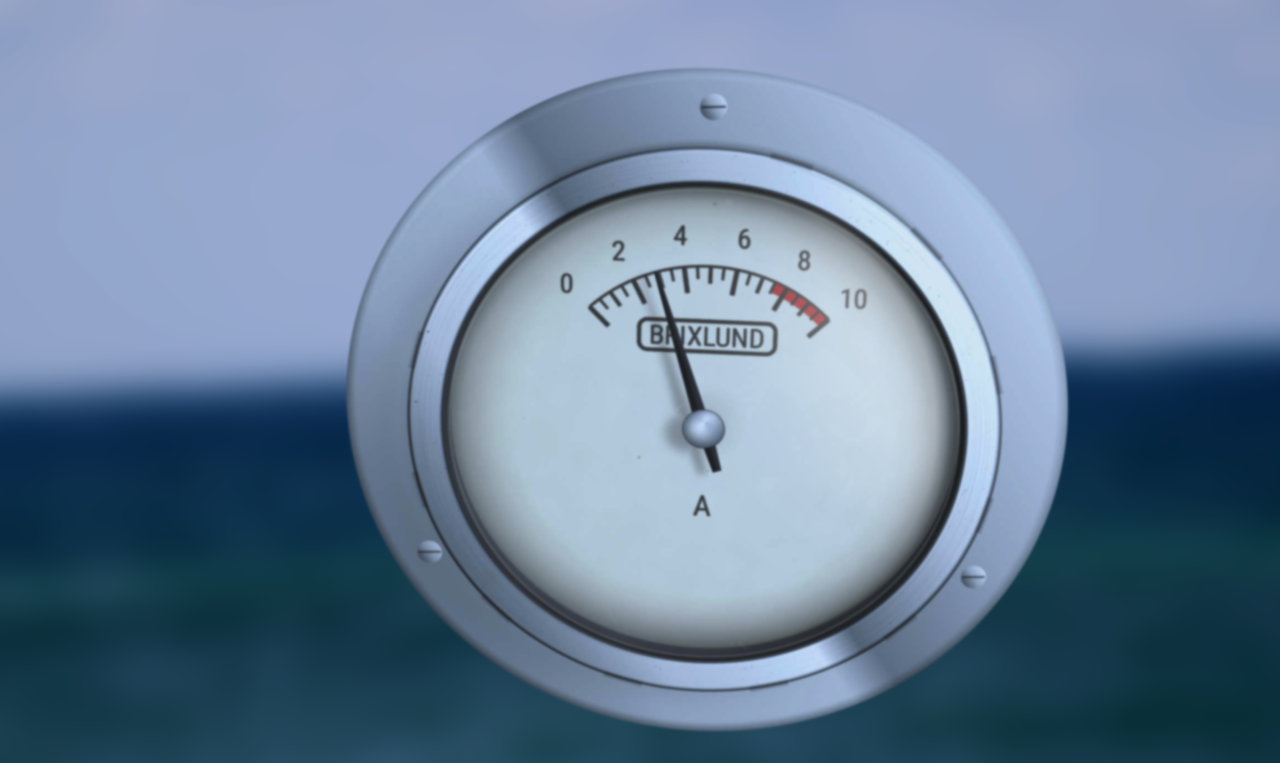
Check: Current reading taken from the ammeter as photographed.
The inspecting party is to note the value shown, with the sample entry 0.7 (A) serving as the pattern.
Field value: 3 (A)
